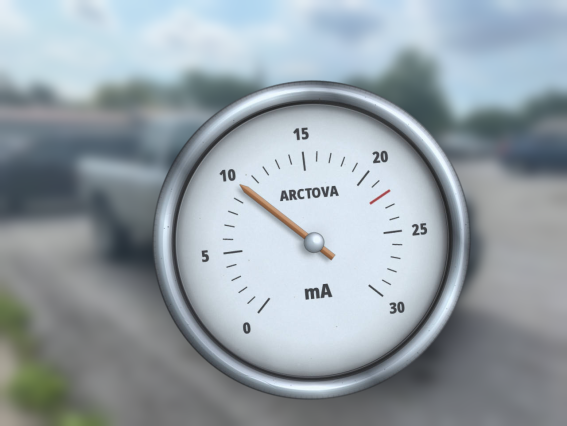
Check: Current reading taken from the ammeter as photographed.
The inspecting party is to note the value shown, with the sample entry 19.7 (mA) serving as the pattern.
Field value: 10 (mA)
